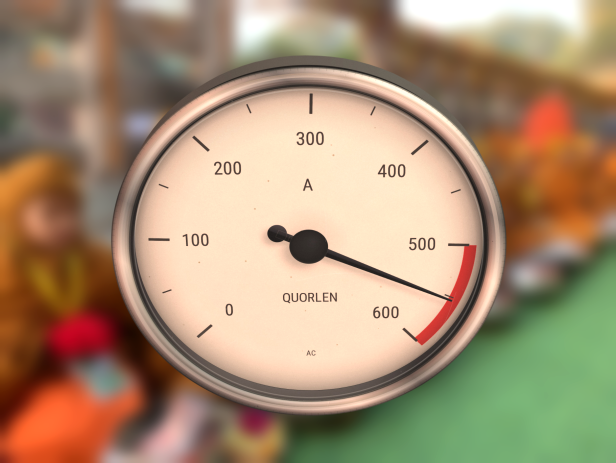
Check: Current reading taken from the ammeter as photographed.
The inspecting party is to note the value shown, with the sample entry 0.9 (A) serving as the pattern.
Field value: 550 (A)
